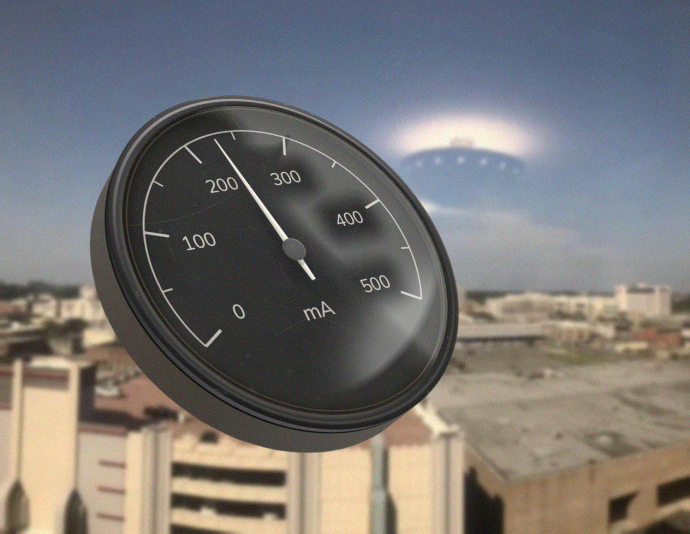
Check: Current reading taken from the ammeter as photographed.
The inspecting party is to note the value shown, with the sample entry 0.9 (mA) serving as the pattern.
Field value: 225 (mA)
